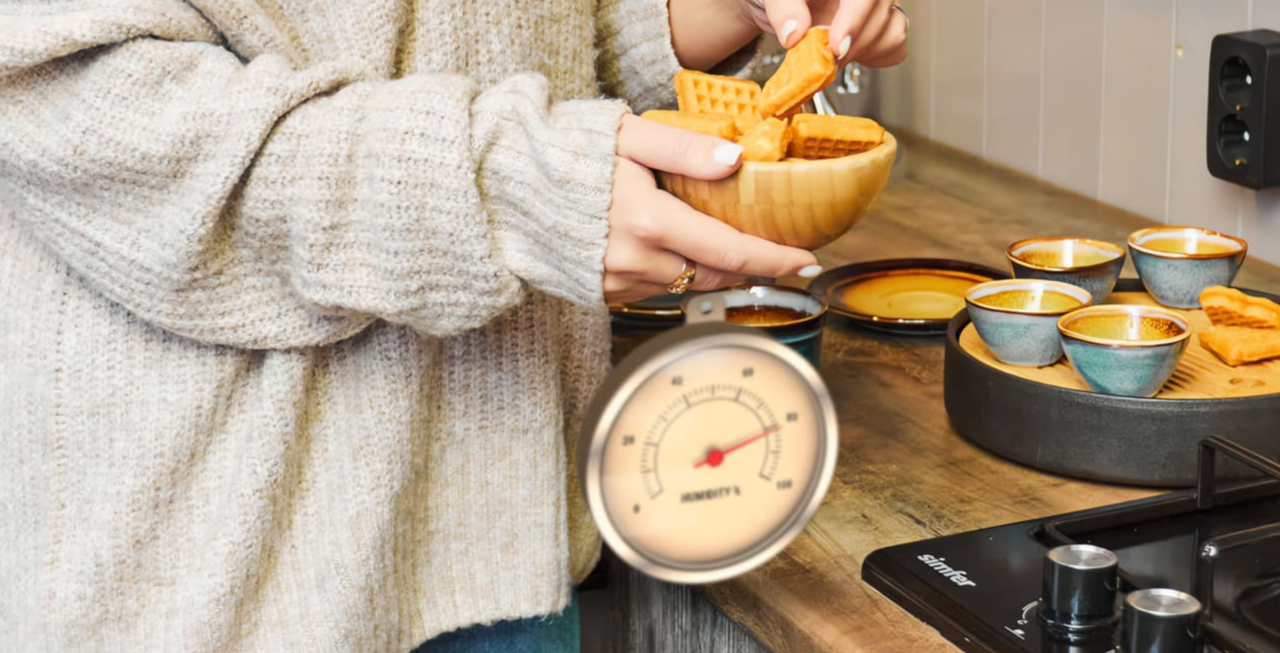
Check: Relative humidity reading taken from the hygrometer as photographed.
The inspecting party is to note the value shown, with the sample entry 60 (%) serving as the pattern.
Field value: 80 (%)
